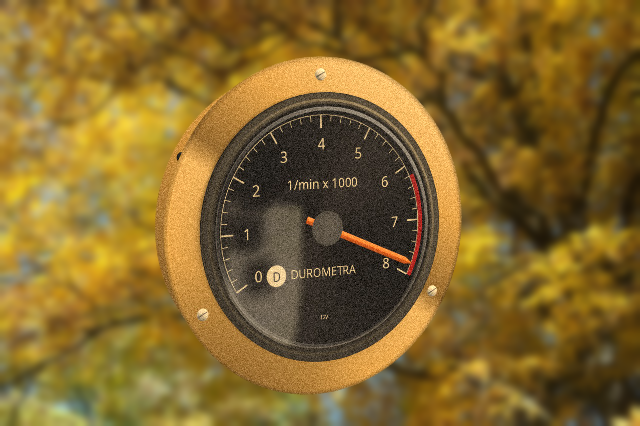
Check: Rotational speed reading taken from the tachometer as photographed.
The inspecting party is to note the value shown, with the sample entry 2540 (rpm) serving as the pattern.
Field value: 7800 (rpm)
